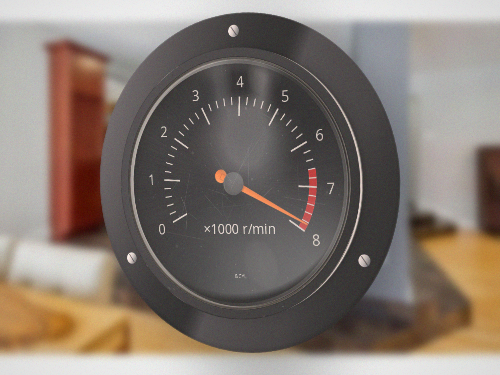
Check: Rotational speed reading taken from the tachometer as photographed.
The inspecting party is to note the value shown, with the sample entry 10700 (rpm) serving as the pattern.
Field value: 7800 (rpm)
